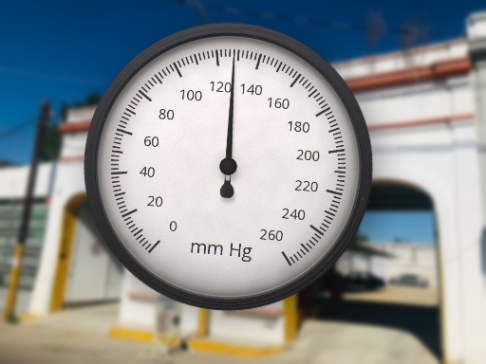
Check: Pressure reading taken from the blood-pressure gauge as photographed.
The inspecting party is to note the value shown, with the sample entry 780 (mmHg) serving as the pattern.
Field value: 128 (mmHg)
